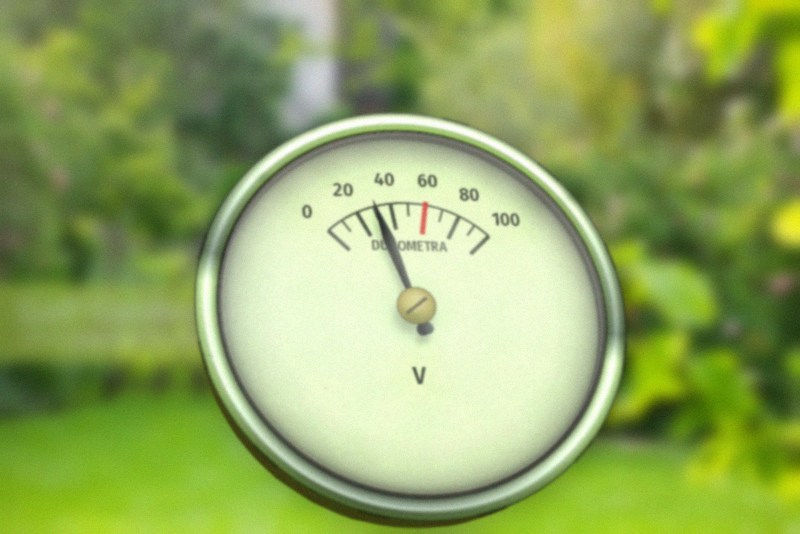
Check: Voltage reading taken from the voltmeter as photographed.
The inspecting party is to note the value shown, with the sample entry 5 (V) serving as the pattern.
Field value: 30 (V)
